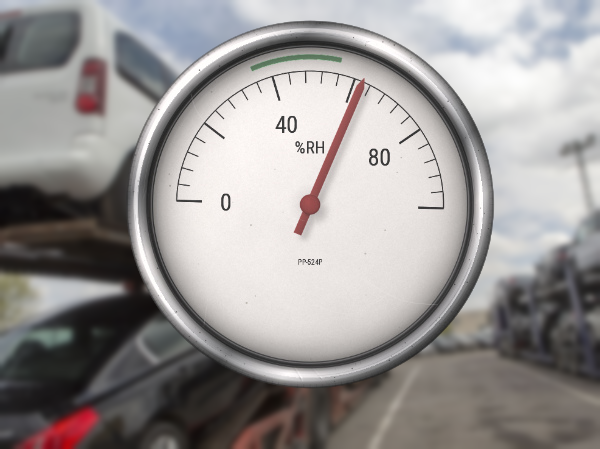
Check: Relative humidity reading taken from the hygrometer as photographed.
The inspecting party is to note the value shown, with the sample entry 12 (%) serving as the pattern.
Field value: 62 (%)
